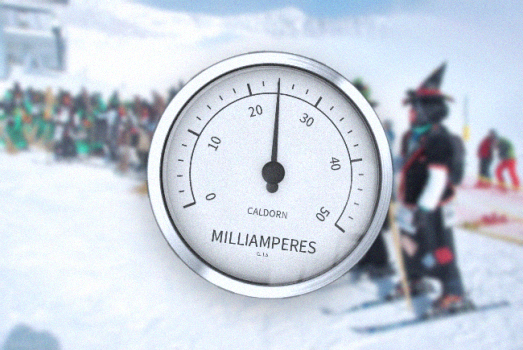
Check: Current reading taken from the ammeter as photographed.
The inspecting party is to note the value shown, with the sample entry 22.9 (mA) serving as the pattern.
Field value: 24 (mA)
